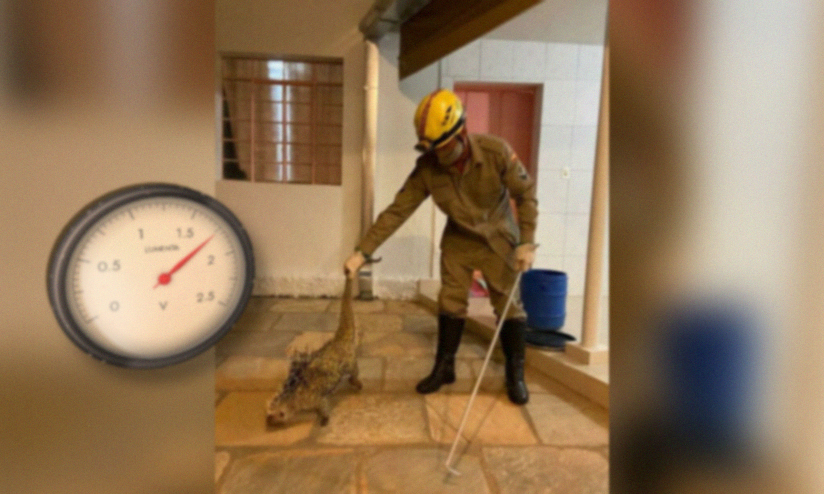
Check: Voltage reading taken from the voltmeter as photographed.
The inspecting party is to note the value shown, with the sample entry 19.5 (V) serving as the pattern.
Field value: 1.75 (V)
